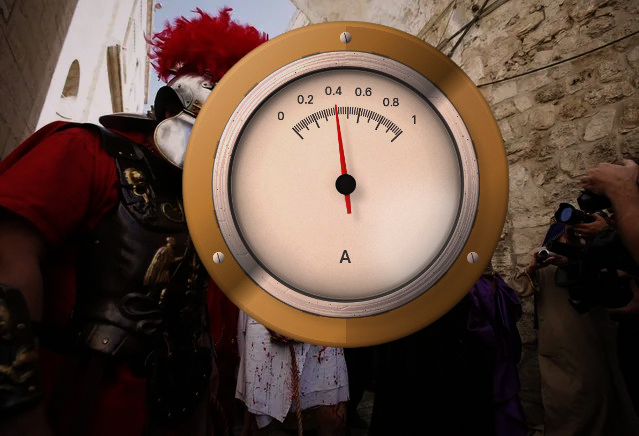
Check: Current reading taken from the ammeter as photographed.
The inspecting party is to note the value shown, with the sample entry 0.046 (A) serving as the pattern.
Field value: 0.4 (A)
